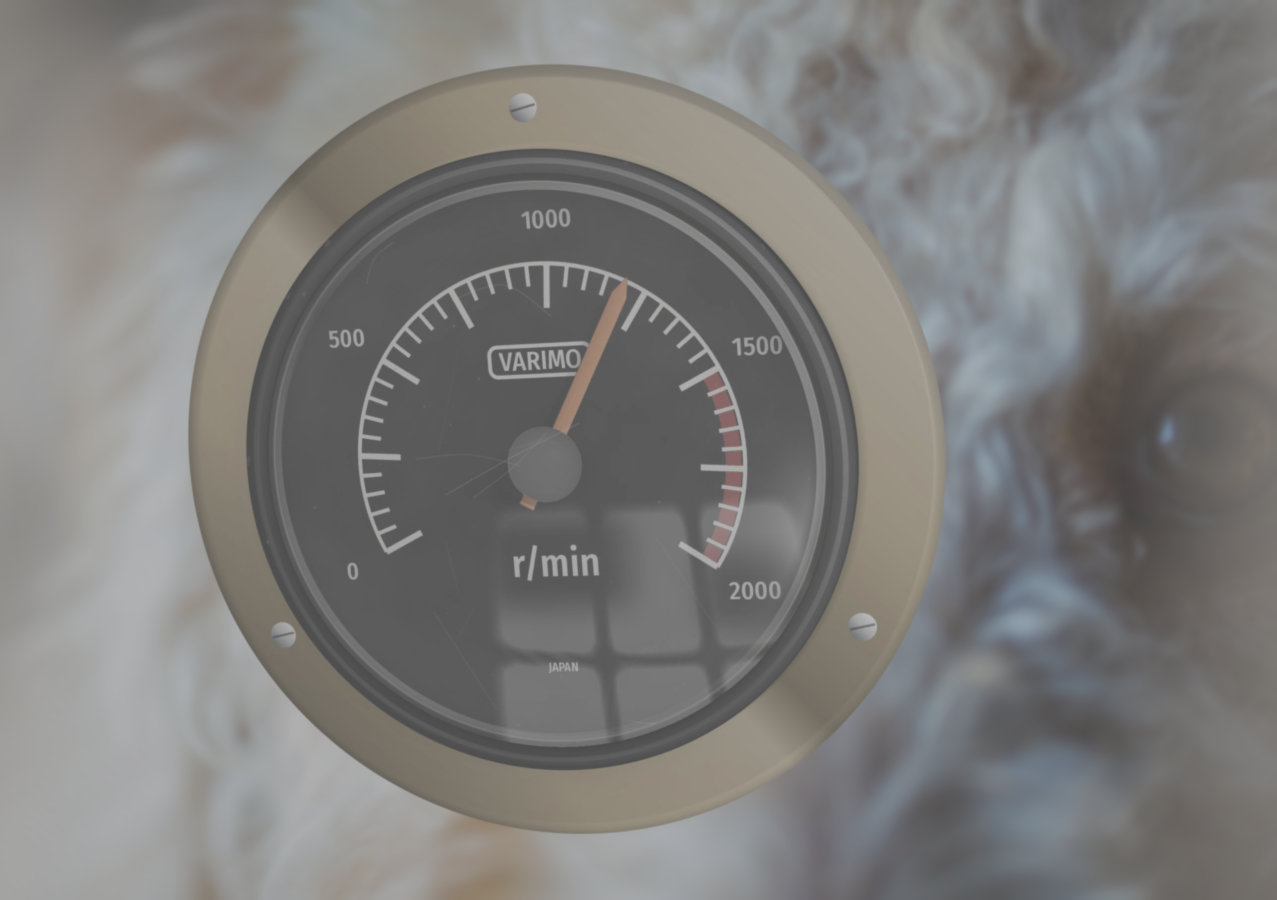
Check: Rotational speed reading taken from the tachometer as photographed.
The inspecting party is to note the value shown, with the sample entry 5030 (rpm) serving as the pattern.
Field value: 1200 (rpm)
